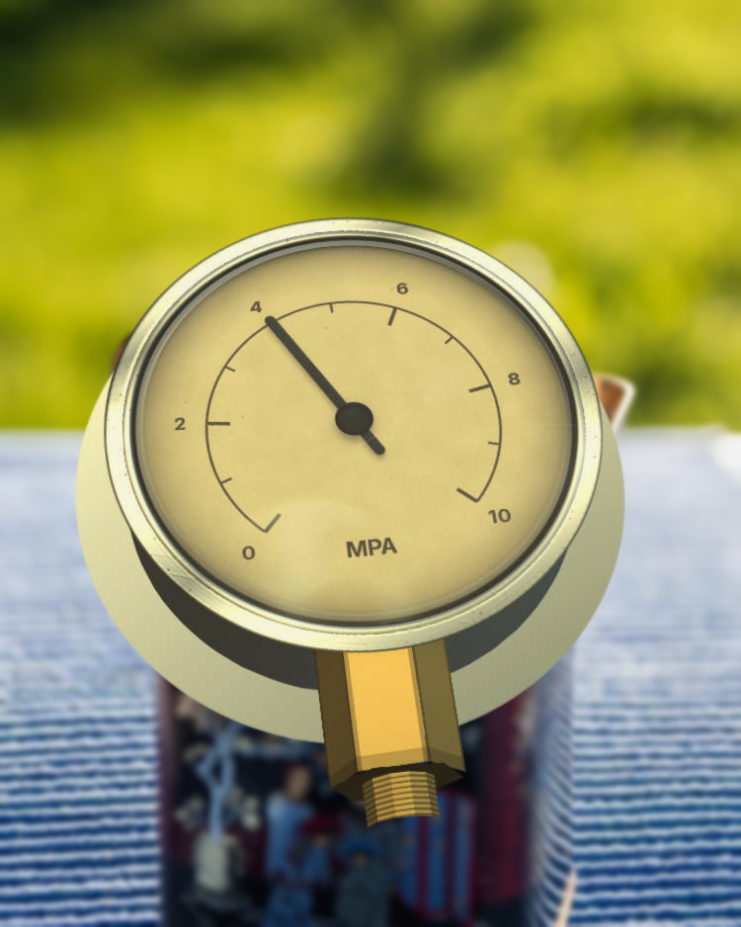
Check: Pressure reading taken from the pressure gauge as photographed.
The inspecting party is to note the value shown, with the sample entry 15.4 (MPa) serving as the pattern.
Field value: 4 (MPa)
